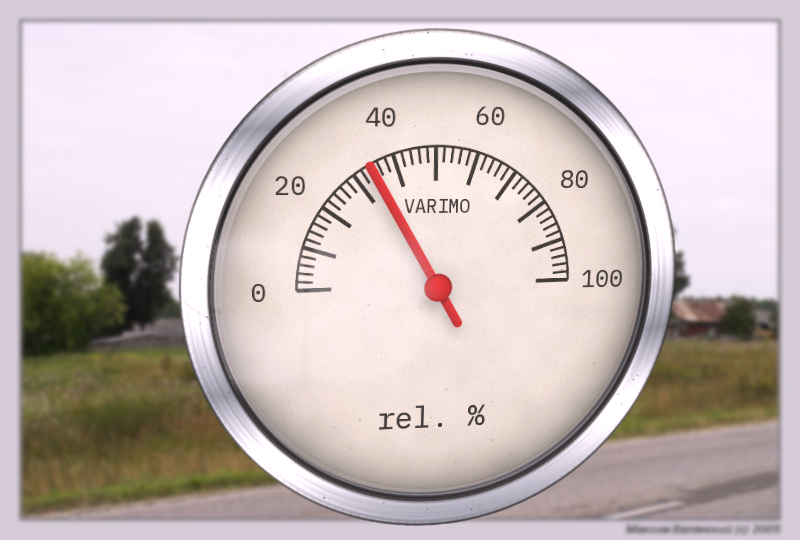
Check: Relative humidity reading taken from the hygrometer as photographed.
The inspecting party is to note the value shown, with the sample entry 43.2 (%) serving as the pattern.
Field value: 34 (%)
